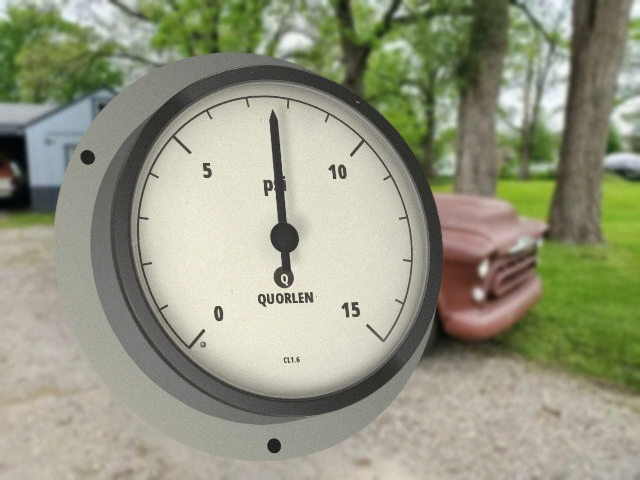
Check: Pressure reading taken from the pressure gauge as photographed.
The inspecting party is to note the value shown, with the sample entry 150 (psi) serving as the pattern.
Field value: 7.5 (psi)
